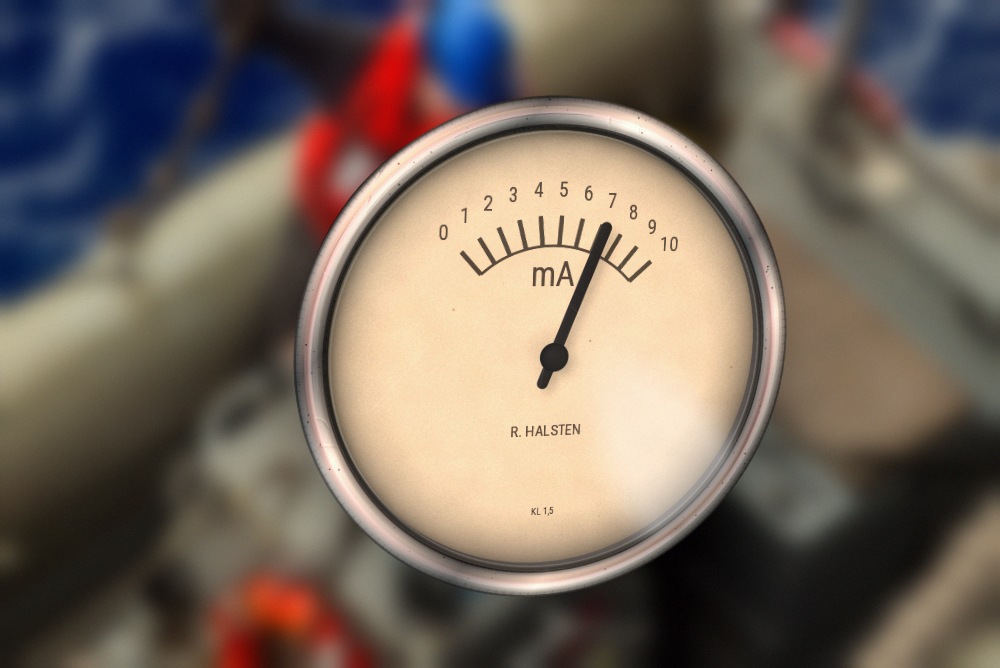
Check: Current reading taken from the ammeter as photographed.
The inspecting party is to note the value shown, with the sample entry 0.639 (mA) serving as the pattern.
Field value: 7 (mA)
